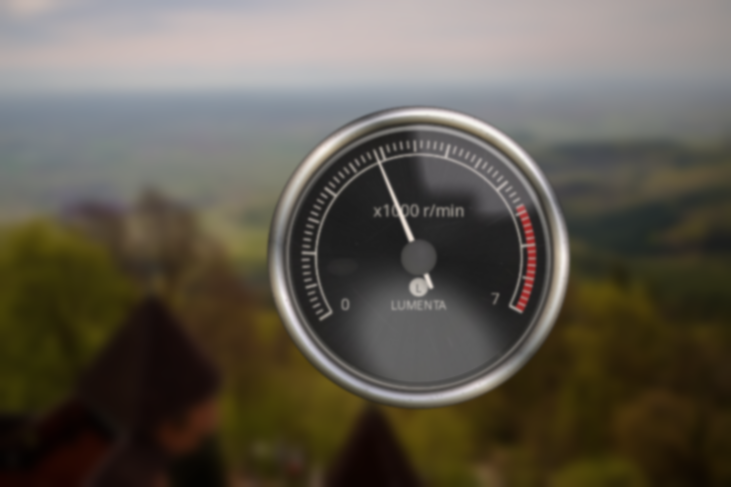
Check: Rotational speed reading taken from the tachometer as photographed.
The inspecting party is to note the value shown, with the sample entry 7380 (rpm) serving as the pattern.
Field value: 2900 (rpm)
